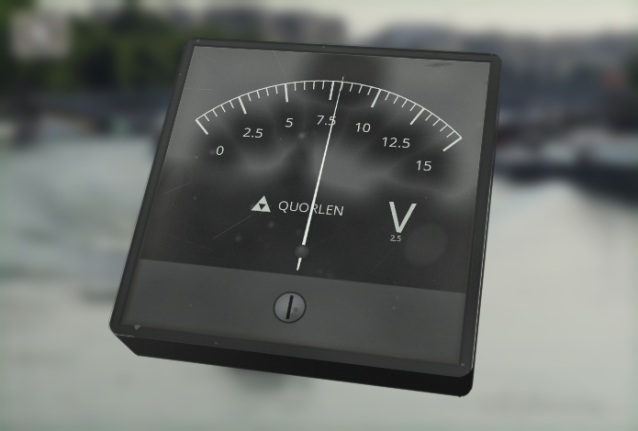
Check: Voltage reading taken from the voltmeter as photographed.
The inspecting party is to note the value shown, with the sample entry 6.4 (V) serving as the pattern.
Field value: 8 (V)
